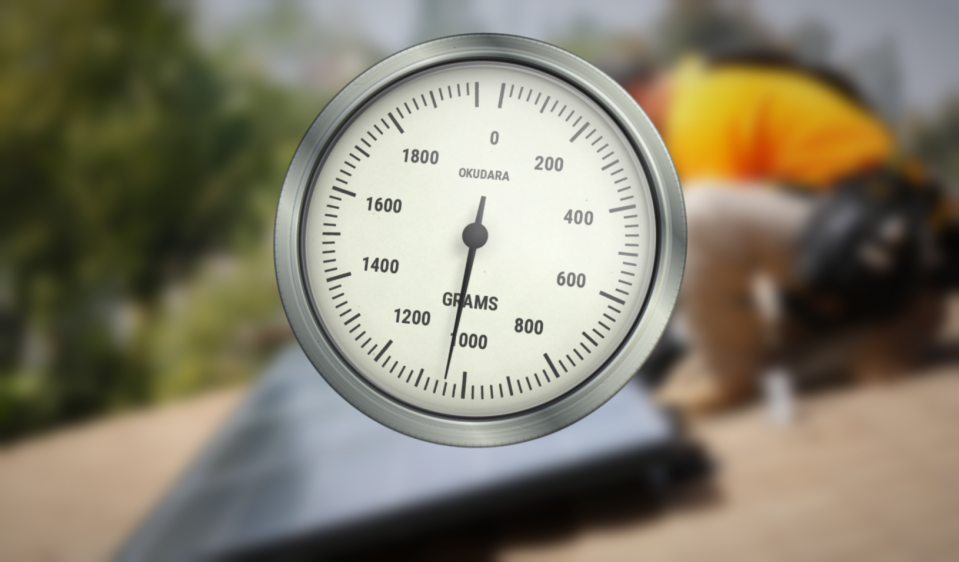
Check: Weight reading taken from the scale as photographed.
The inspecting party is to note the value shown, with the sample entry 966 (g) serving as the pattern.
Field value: 1040 (g)
